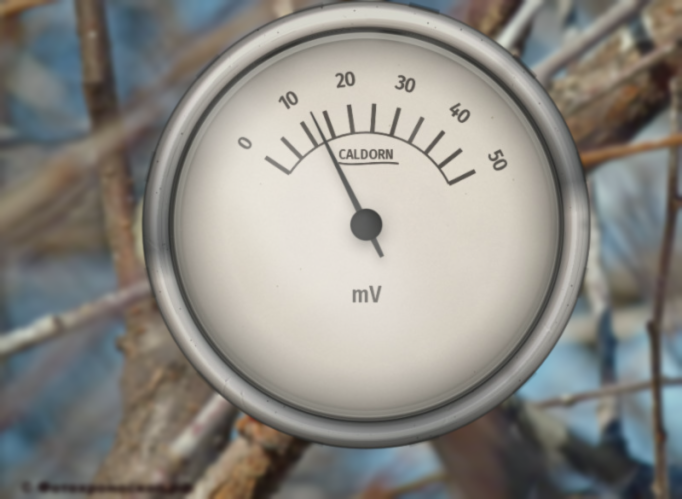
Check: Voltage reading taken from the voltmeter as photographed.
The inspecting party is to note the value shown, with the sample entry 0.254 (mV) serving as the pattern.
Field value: 12.5 (mV)
